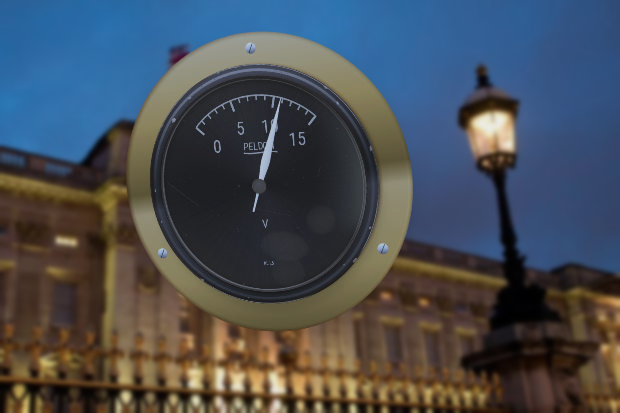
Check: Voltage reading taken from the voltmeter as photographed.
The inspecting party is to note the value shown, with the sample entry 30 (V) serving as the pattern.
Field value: 11 (V)
